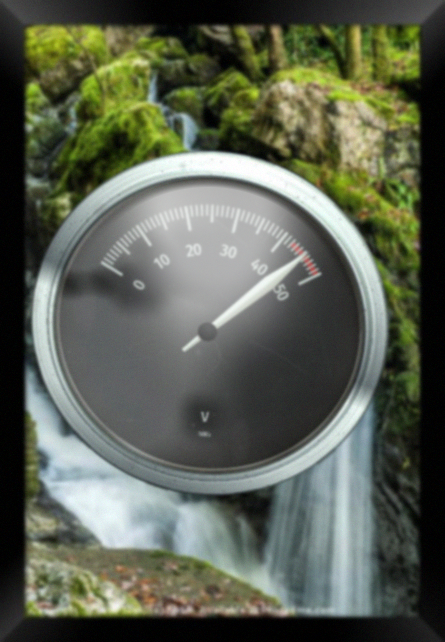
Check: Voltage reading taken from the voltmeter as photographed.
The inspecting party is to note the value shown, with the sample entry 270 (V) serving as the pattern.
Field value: 45 (V)
